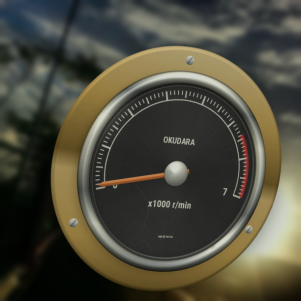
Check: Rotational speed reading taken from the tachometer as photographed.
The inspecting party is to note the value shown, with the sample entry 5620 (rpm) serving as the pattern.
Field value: 100 (rpm)
